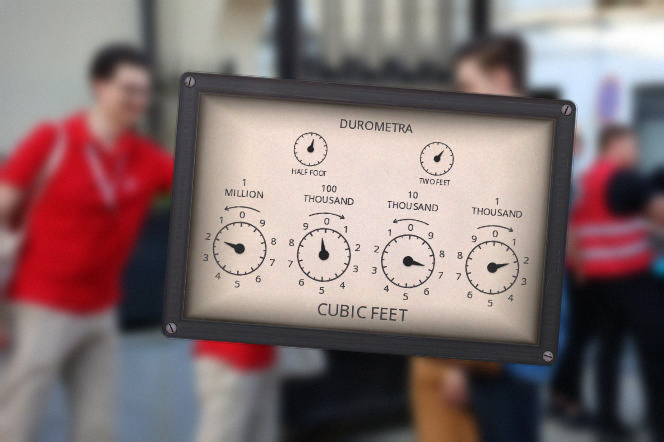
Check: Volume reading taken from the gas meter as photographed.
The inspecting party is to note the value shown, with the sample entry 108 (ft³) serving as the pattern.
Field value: 197200 (ft³)
